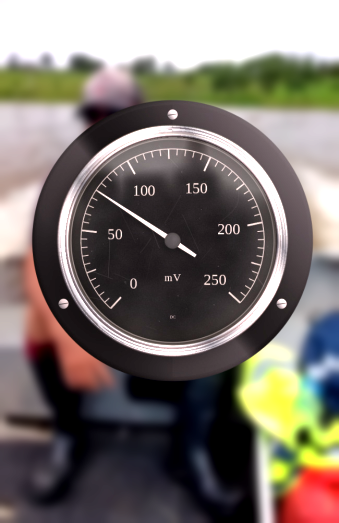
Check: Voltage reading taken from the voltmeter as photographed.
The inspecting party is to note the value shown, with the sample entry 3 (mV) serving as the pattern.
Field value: 75 (mV)
